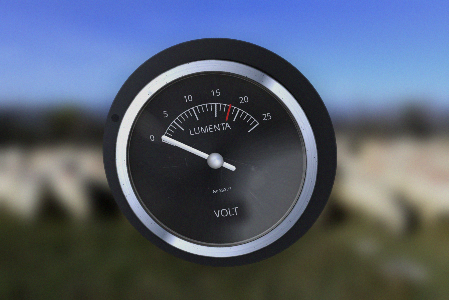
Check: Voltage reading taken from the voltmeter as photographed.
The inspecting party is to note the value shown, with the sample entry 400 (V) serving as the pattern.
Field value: 1 (V)
